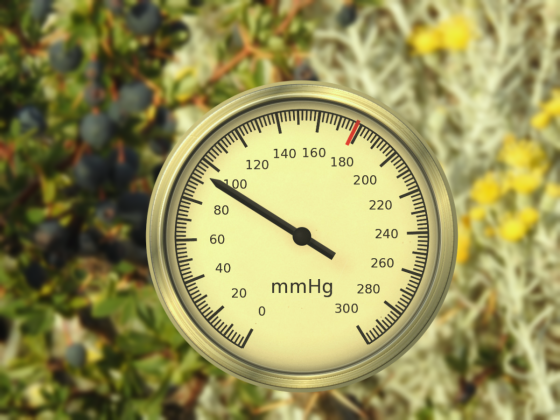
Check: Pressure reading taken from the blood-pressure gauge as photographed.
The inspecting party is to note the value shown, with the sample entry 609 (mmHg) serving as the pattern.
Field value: 94 (mmHg)
